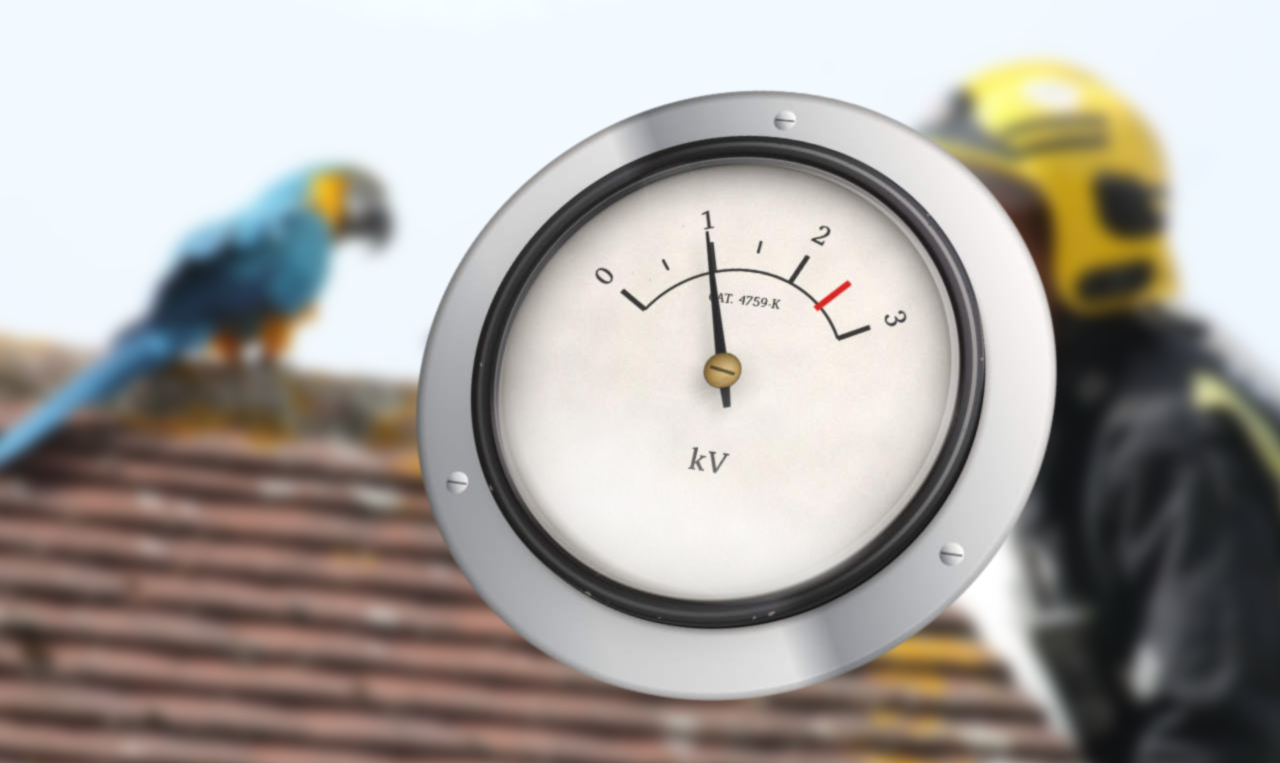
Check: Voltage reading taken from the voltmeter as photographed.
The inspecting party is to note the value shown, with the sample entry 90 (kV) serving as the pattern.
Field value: 1 (kV)
